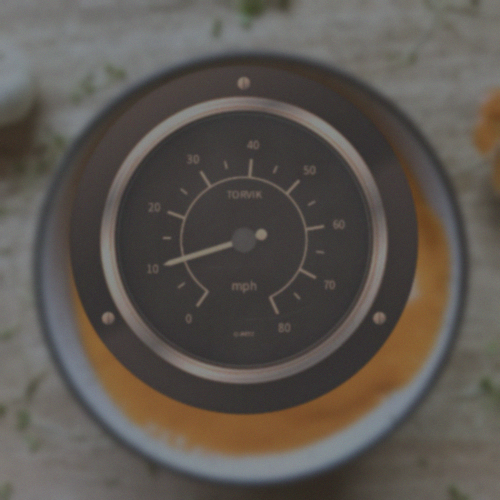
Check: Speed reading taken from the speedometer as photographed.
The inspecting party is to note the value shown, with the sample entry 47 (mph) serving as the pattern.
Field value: 10 (mph)
